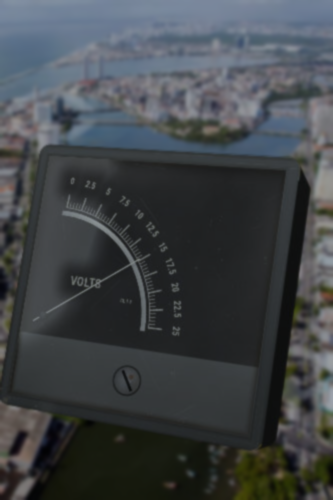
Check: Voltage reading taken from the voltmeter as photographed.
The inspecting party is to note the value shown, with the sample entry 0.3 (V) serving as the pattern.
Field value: 15 (V)
